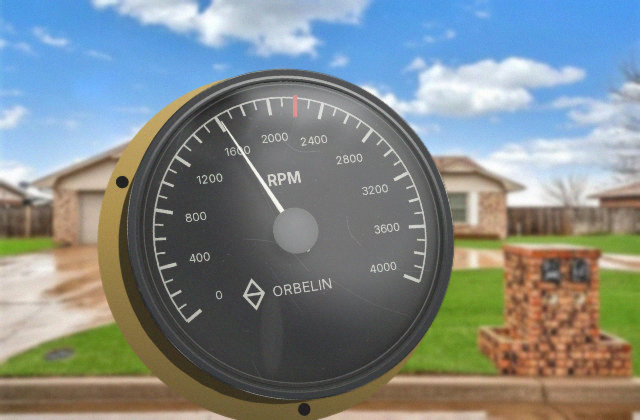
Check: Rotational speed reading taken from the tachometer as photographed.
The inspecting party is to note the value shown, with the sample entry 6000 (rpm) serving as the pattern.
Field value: 1600 (rpm)
